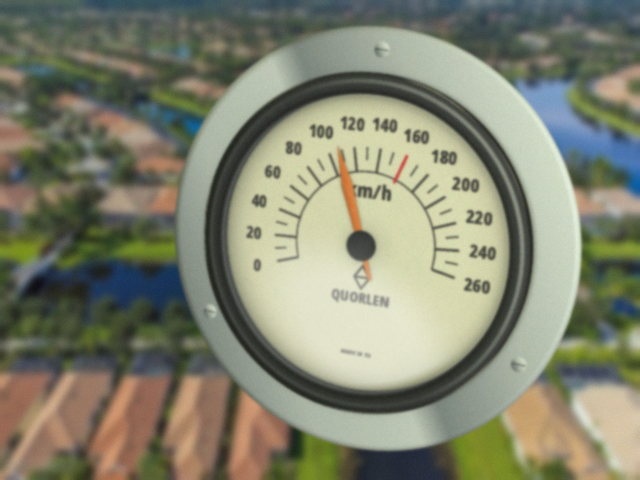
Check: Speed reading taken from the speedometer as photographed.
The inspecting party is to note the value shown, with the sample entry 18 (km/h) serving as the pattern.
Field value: 110 (km/h)
